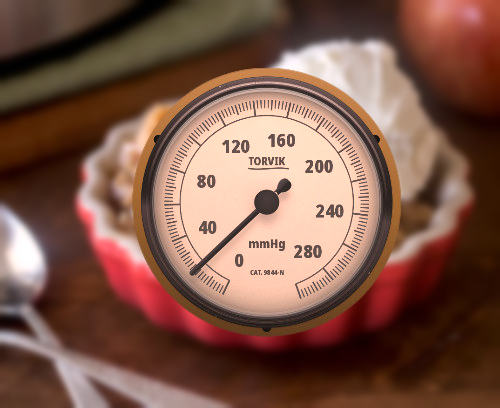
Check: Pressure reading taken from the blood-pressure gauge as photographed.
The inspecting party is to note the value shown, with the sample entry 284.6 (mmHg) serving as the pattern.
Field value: 20 (mmHg)
